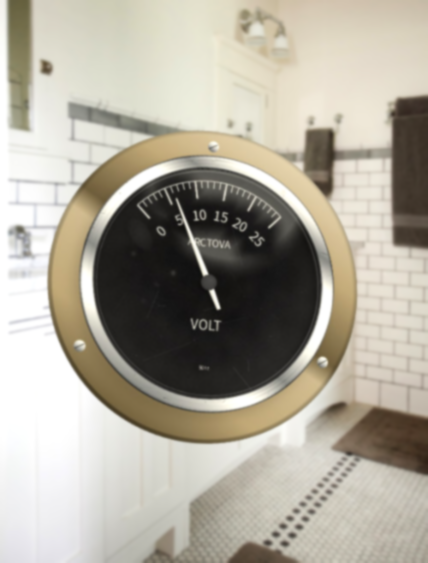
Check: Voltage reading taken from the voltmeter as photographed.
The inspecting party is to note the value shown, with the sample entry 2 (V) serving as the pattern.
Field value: 6 (V)
